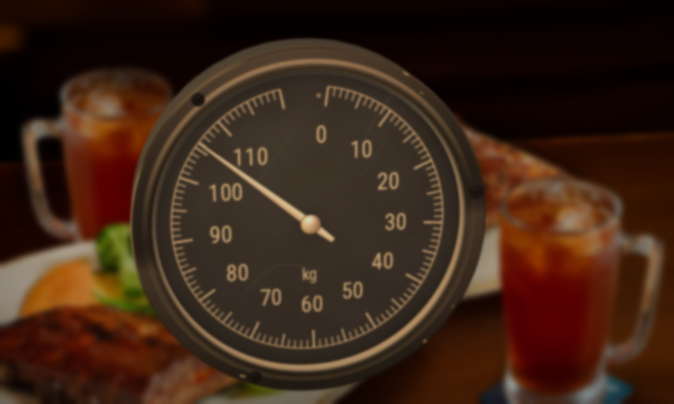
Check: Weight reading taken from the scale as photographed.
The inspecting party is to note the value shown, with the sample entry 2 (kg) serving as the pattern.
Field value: 106 (kg)
